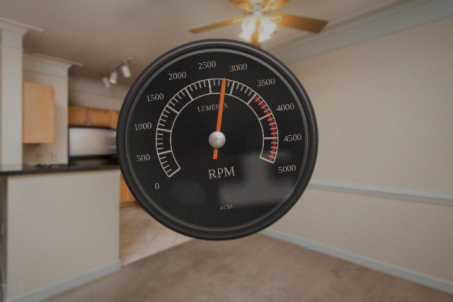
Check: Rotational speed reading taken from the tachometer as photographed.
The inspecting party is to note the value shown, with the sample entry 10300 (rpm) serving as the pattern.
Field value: 2800 (rpm)
